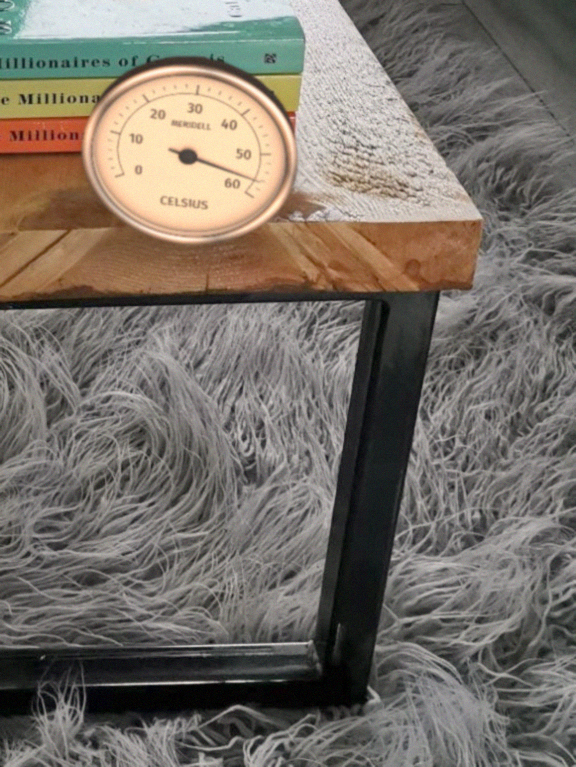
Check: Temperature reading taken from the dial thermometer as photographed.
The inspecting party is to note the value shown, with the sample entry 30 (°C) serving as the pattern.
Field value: 56 (°C)
